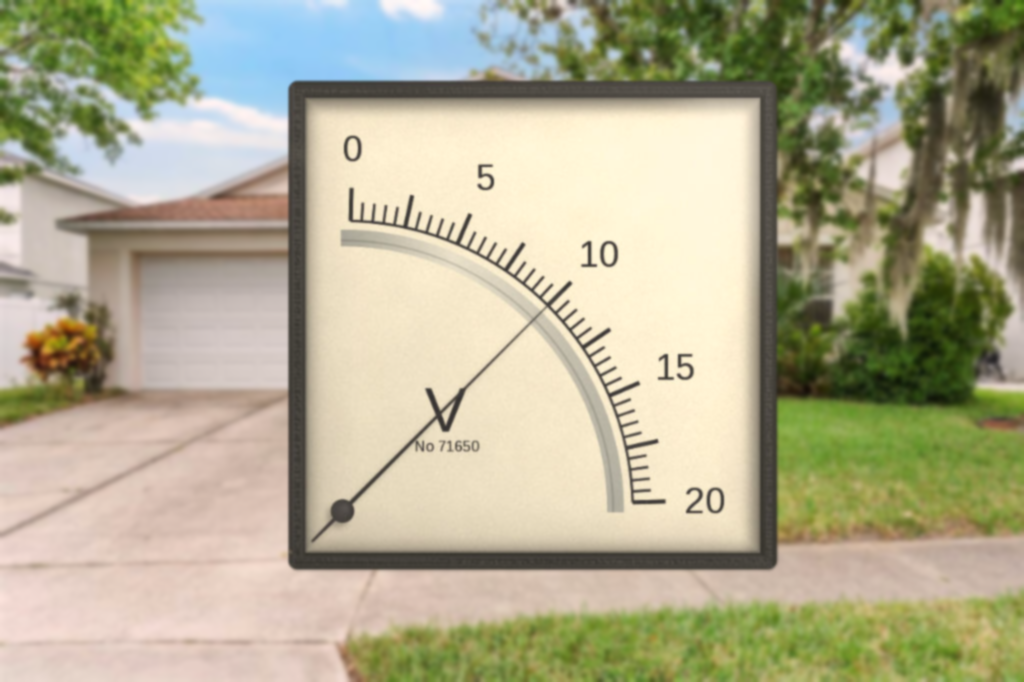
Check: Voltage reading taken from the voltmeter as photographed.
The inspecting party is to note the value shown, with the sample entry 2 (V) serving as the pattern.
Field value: 10 (V)
